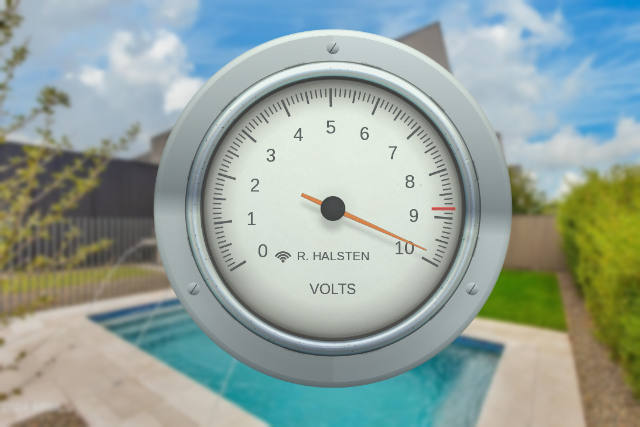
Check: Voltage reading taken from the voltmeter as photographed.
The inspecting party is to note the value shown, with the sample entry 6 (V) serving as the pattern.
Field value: 9.8 (V)
